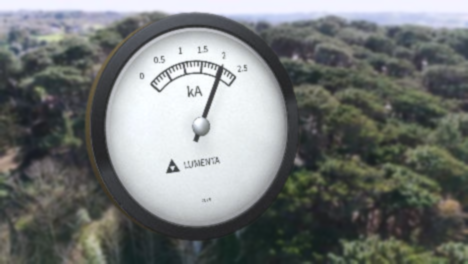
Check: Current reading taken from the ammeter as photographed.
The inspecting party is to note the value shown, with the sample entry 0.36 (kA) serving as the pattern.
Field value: 2 (kA)
